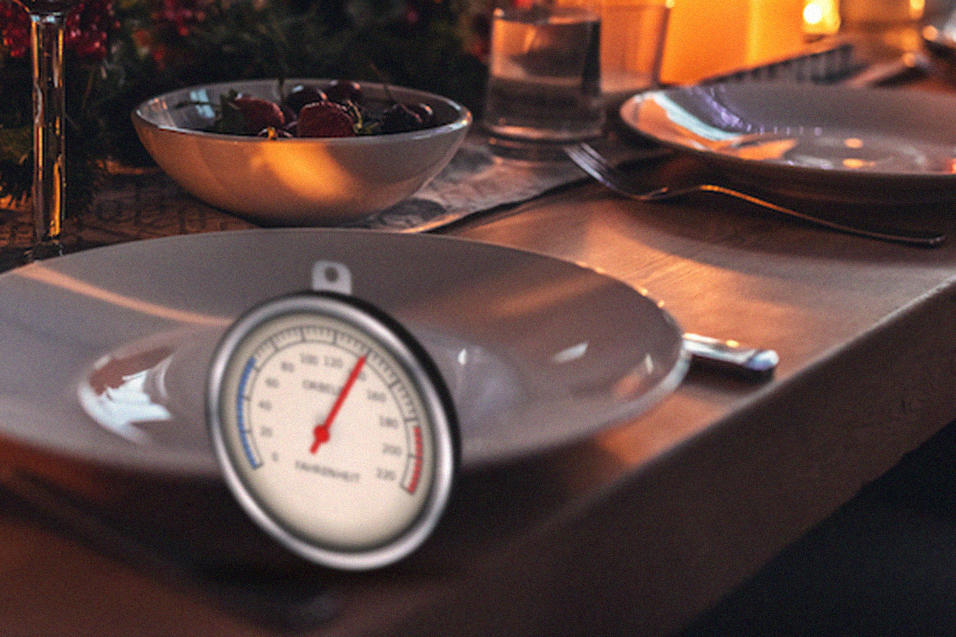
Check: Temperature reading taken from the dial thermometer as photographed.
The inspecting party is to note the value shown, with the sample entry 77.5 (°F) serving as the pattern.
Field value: 140 (°F)
